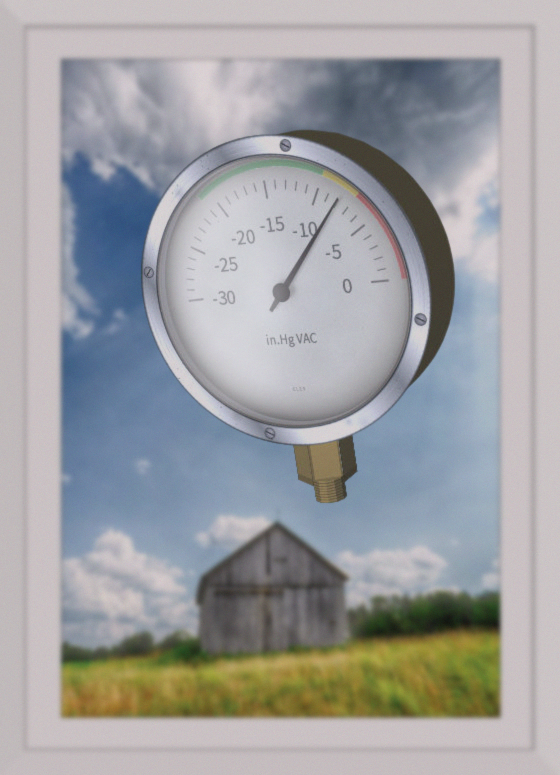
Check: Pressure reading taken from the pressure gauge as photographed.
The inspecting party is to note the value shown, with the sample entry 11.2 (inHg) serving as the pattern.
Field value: -8 (inHg)
